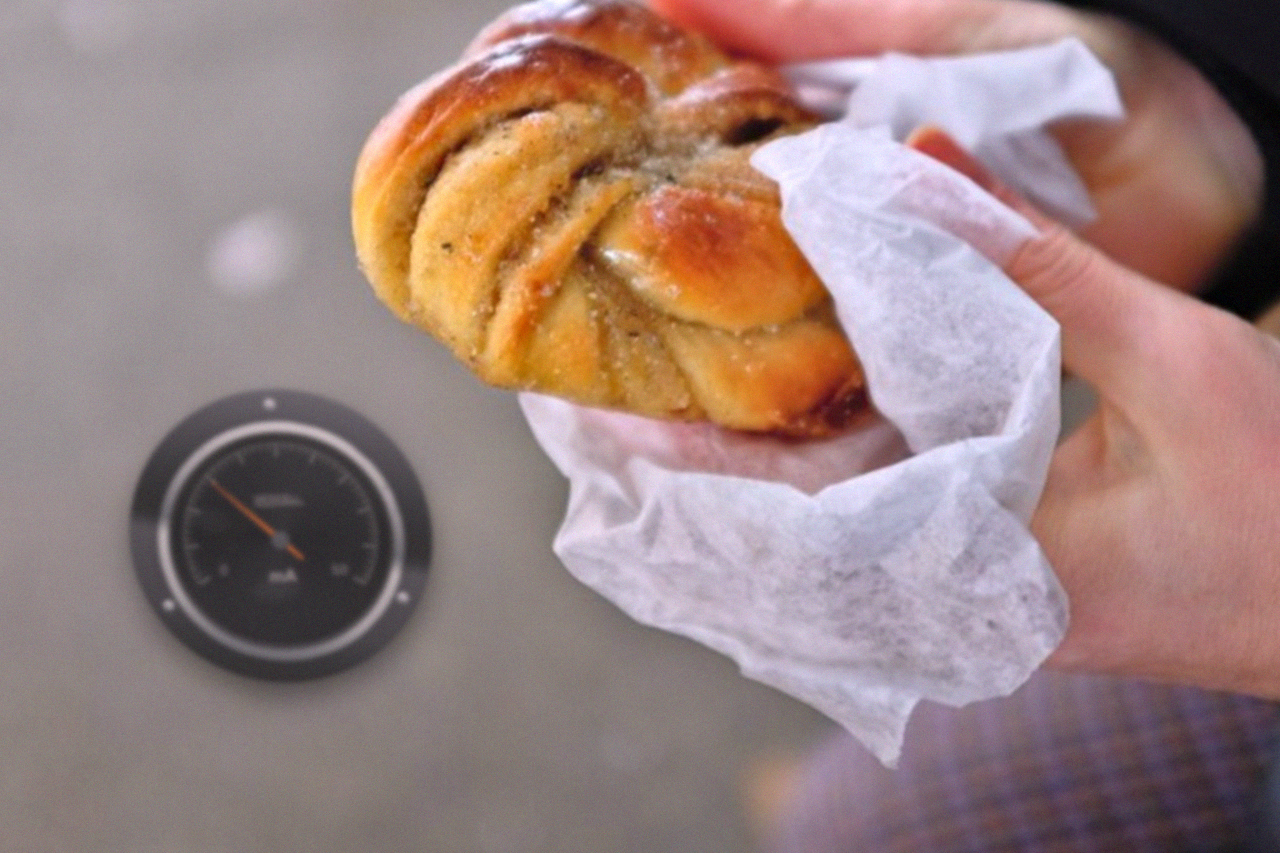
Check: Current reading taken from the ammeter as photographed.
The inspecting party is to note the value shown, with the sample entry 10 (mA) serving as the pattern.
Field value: 15 (mA)
